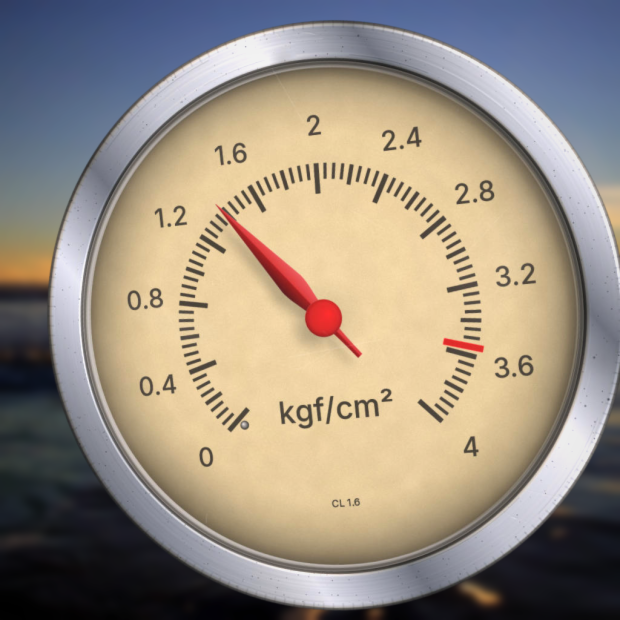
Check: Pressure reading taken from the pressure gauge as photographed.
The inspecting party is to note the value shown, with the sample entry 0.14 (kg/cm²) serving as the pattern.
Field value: 1.4 (kg/cm²)
